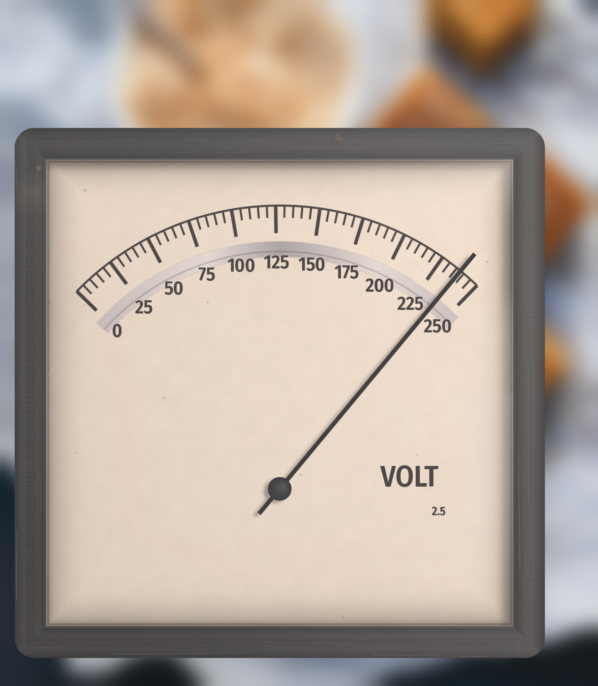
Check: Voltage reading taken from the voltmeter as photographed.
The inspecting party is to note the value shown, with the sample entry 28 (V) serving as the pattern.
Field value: 237.5 (V)
